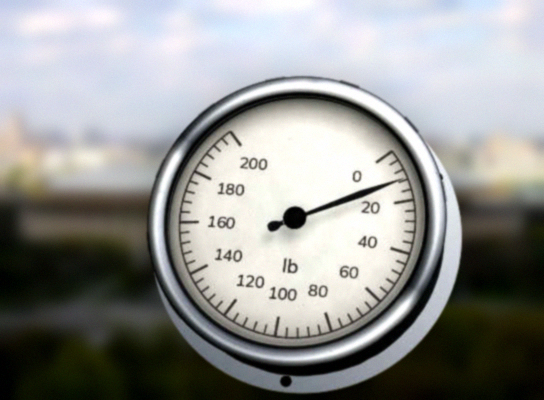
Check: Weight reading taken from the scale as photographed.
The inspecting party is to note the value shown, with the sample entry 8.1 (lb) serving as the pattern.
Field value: 12 (lb)
